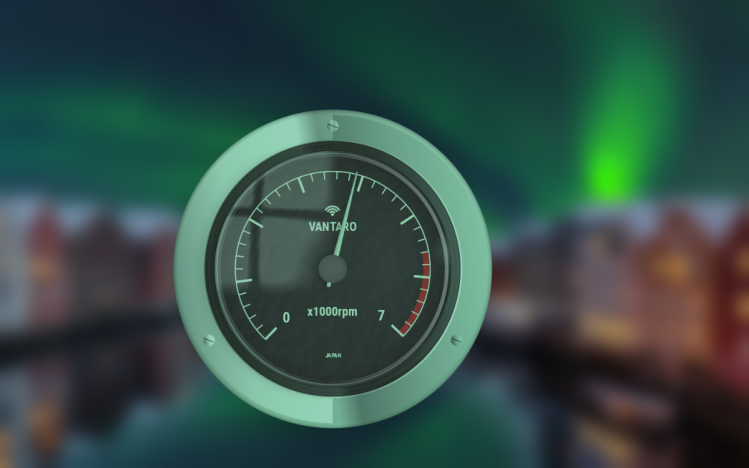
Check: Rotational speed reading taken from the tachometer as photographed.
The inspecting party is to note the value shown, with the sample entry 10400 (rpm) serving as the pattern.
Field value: 3900 (rpm)
